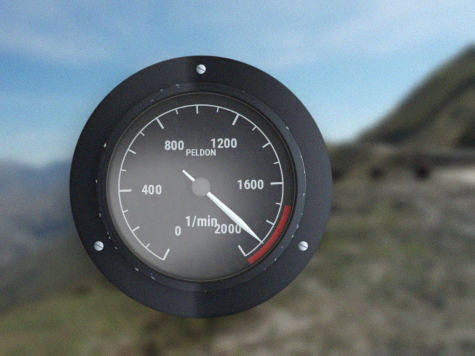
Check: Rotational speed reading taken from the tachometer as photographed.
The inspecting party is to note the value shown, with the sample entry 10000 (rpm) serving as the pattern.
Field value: 1900 (rpm)
